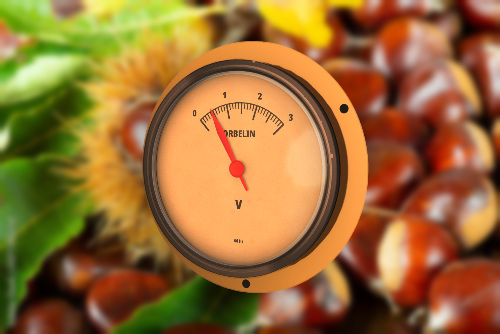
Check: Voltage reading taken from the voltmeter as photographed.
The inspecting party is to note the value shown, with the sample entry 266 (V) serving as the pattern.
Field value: 0.5 (V)
